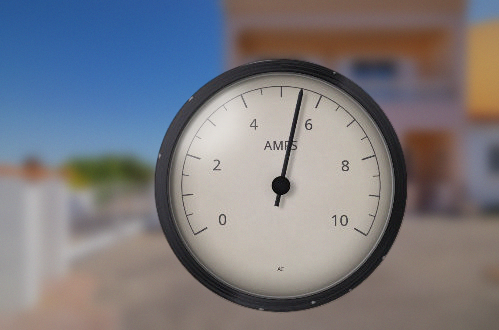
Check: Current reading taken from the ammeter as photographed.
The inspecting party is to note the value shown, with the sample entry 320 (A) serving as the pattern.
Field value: 5.5 (A)
